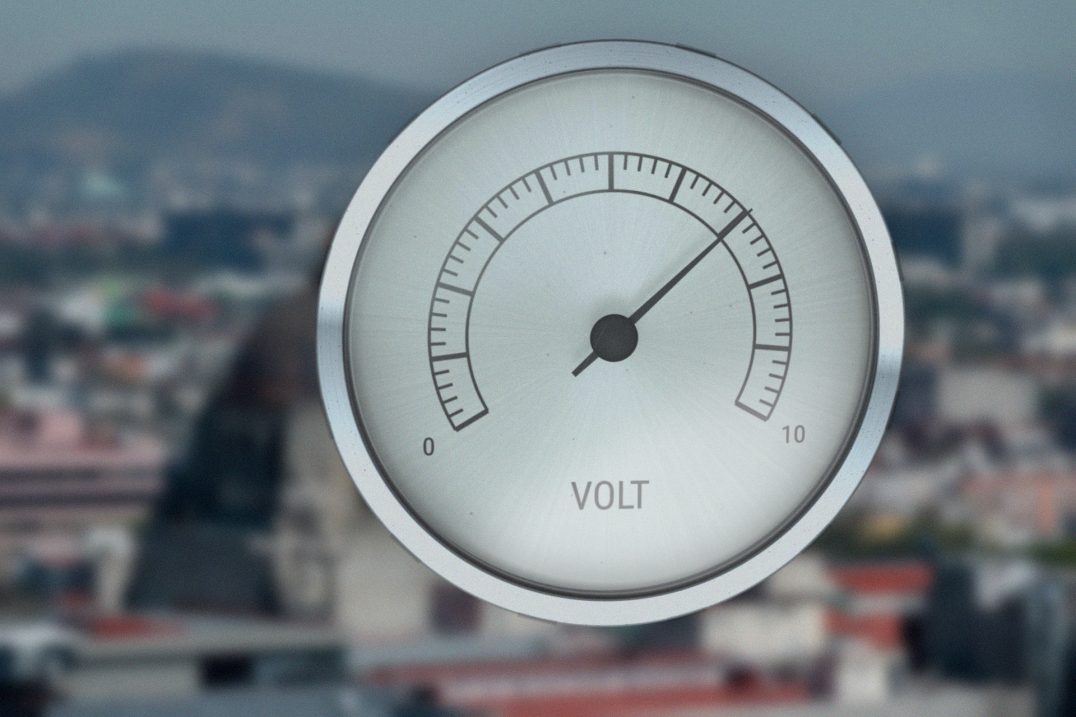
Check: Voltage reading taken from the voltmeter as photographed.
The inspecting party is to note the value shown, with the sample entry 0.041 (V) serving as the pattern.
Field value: 7 (V)
